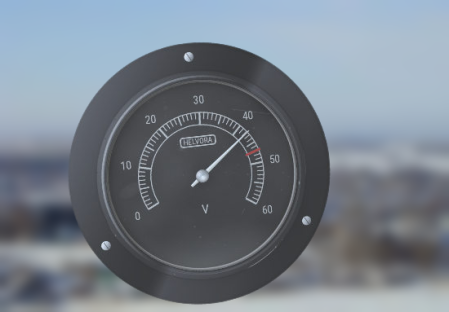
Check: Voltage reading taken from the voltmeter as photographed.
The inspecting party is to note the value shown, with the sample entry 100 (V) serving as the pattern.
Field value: 42 (V)
